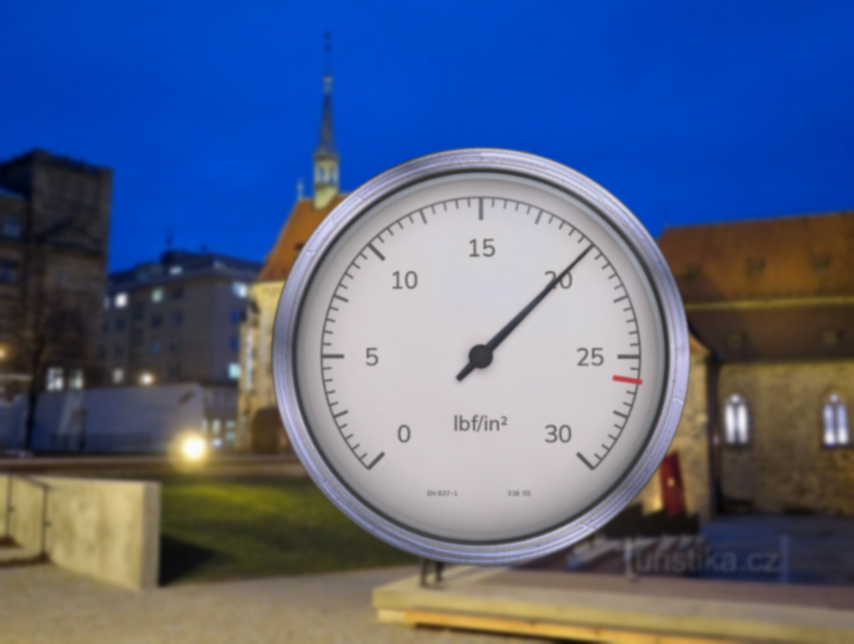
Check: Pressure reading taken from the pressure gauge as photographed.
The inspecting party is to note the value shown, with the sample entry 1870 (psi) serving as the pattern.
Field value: 20 (psi)
